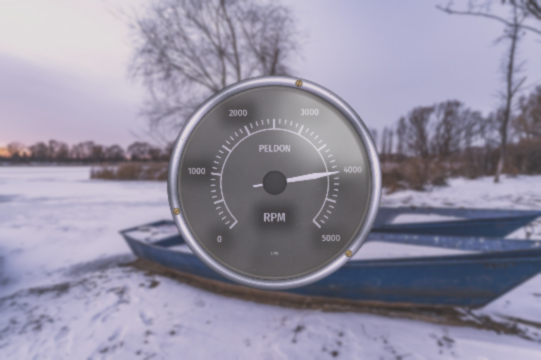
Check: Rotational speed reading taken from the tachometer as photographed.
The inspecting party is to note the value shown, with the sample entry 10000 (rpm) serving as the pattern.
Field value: 4000 (rpm)
